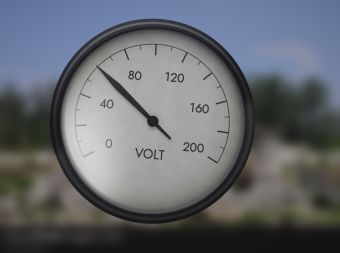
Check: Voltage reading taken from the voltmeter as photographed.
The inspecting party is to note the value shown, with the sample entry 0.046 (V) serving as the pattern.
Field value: 60 (V)
